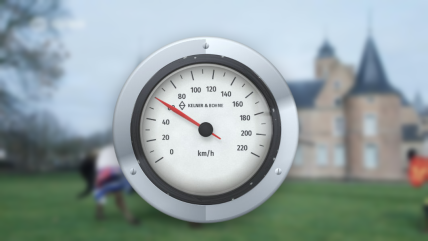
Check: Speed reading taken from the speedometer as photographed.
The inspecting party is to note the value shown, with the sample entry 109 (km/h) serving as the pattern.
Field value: 60 (km/h)
